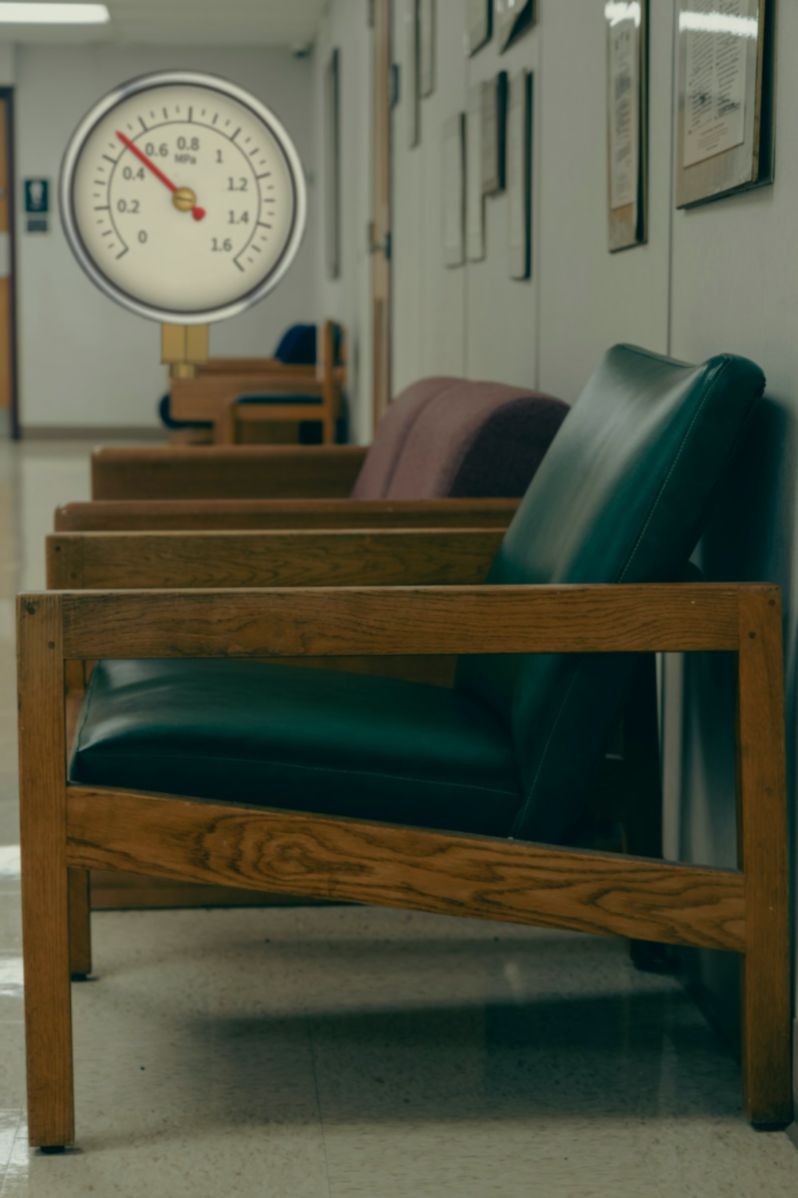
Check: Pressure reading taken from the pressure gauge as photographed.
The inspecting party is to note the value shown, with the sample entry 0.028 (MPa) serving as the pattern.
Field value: 0.5 (MPa)
